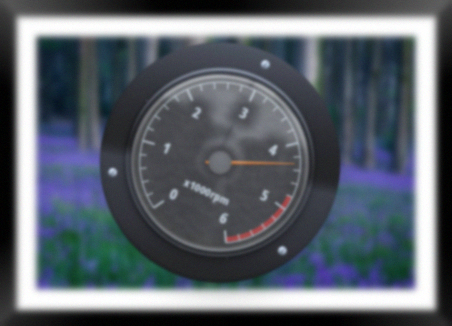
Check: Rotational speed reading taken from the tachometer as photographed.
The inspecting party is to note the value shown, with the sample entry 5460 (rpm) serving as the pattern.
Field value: 4300 (rpm)
